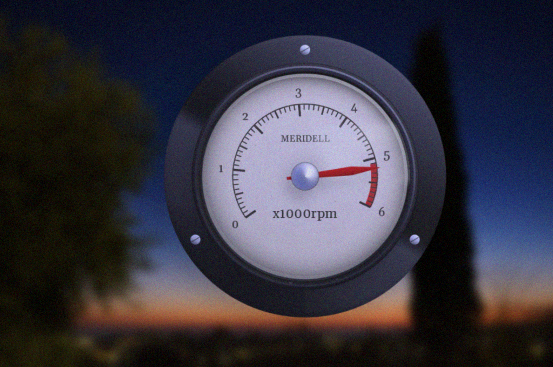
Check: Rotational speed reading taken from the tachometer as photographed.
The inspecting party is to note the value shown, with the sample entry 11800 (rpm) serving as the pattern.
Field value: 5200 (rpm)
